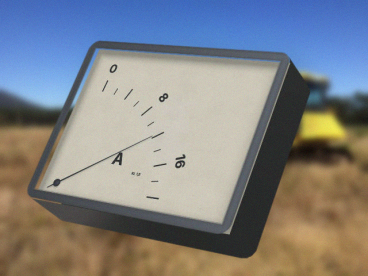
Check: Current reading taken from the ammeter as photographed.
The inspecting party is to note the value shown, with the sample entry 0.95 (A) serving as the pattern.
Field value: 12 (A)
